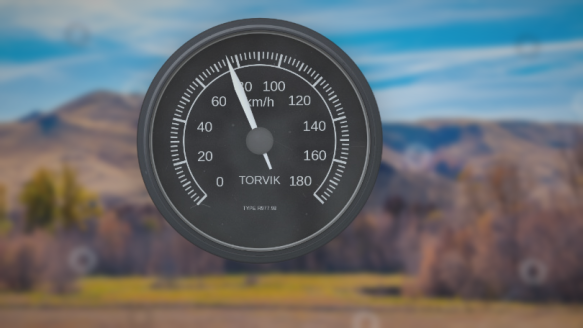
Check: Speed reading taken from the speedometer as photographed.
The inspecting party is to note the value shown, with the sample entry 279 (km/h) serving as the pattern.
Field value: 76 (km/h)
